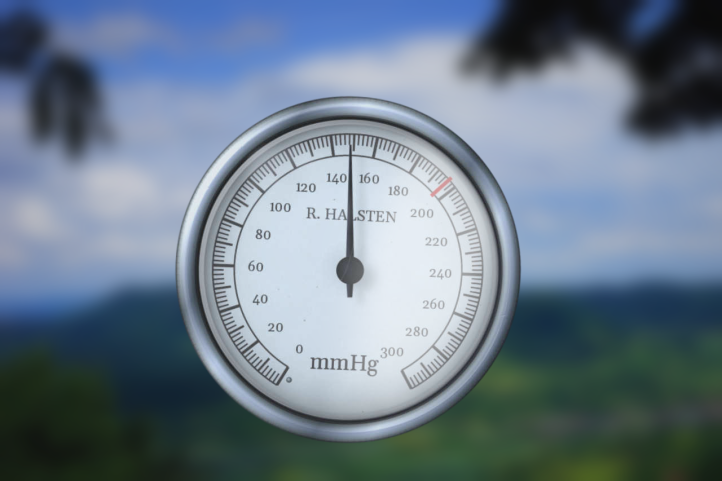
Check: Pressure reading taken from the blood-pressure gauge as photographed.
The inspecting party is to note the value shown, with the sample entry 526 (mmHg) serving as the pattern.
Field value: 148 (mmHg)
